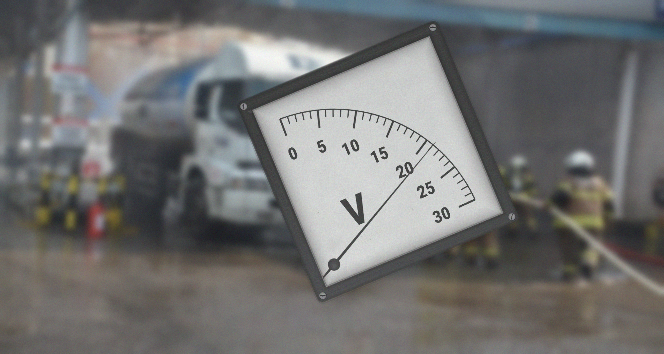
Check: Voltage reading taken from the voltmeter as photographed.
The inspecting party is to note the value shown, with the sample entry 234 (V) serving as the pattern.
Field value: 21 (V)
